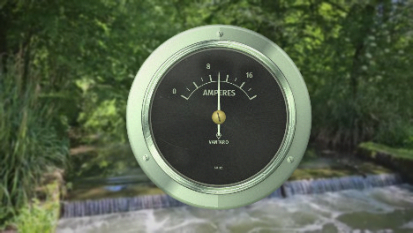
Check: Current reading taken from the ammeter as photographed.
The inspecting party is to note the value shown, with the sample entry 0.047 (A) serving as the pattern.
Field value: 10 (A)
